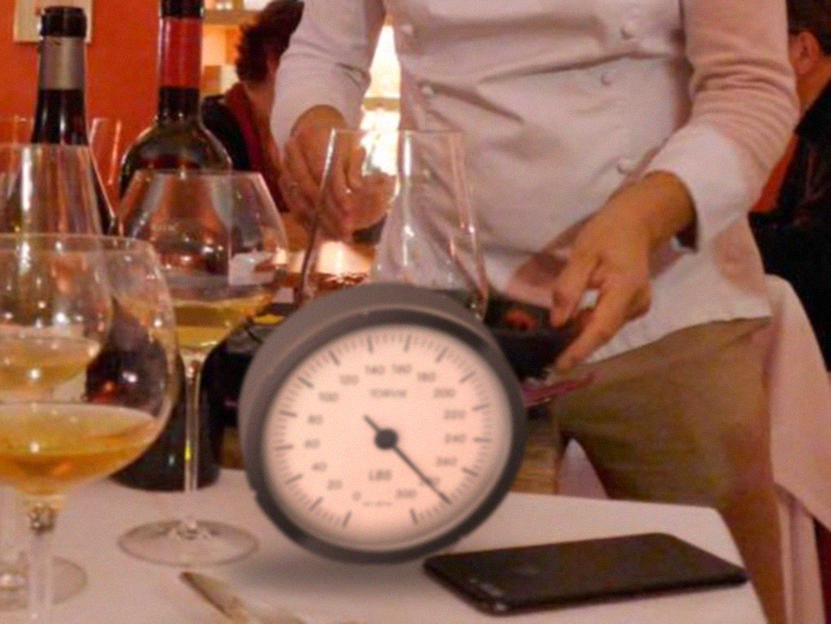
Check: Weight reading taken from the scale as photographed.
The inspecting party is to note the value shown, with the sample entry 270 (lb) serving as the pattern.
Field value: 280 (lb)
